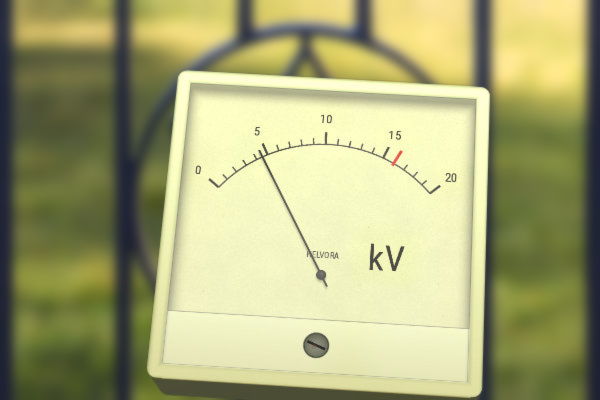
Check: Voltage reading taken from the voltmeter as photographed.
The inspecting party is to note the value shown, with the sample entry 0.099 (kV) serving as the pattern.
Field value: 4.5 (kV)
